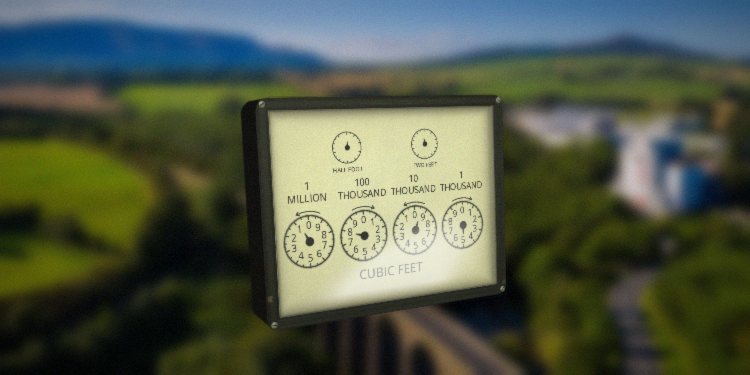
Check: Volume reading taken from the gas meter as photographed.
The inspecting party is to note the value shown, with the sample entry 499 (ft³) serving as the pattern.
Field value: 79500 (ft³)
